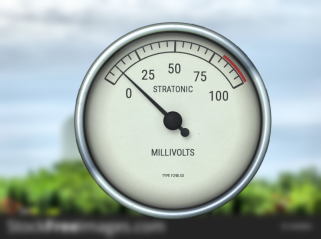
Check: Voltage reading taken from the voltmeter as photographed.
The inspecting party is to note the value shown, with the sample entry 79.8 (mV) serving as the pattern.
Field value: 10 (mV)
